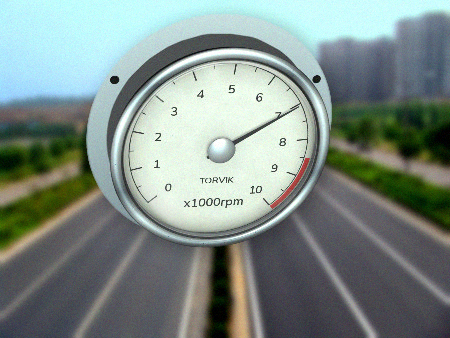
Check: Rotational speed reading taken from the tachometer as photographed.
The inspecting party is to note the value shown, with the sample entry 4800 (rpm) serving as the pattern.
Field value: 7000 (rpm)
